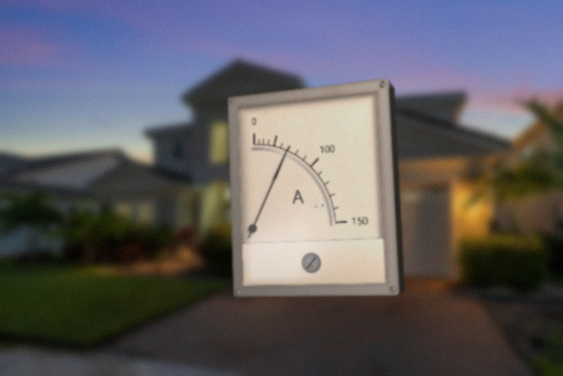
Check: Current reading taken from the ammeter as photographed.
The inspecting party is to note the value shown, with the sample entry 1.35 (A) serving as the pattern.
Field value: 70 (A)
